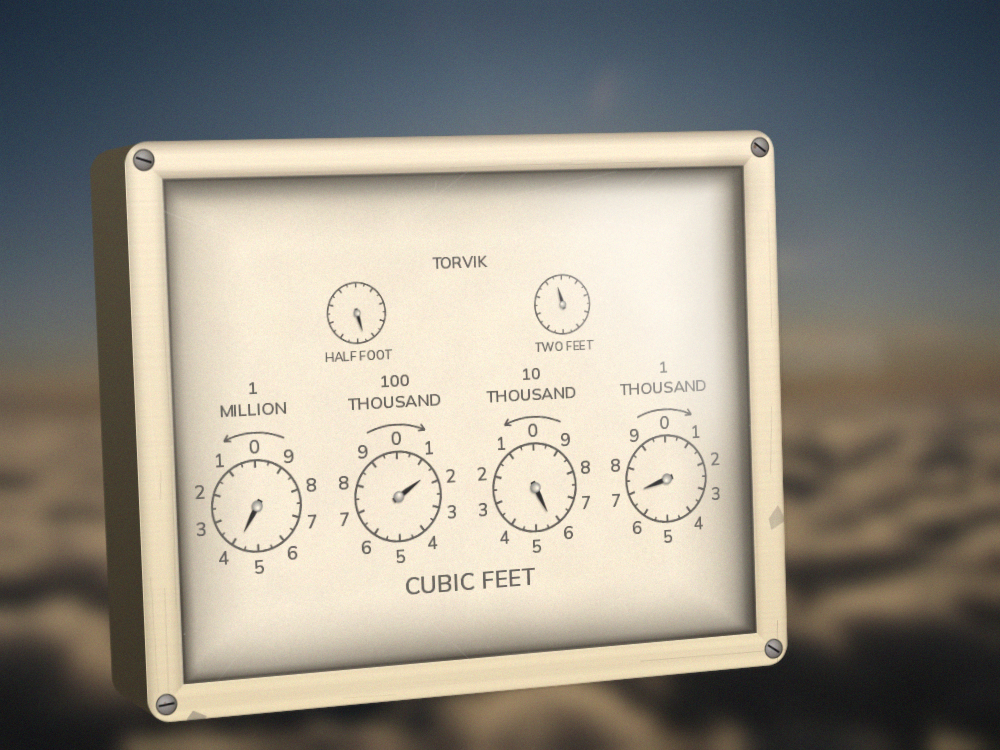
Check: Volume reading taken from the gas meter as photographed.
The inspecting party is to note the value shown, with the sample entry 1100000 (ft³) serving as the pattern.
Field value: 415700 (ft³)
